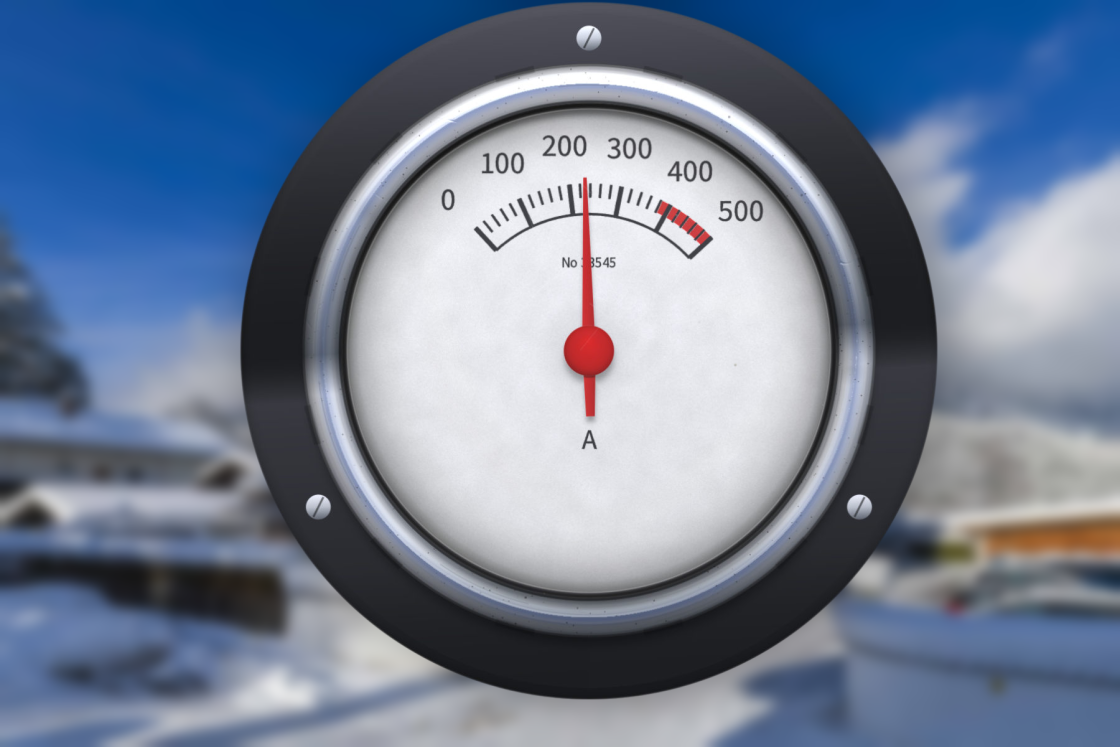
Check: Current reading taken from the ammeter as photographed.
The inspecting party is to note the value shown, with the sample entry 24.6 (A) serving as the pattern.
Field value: 230 (A)
